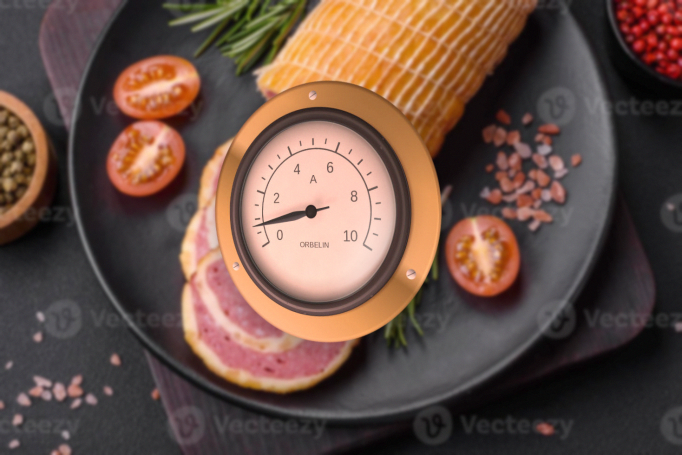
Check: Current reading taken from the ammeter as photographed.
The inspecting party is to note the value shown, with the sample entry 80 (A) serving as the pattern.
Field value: 0.75 (A)
